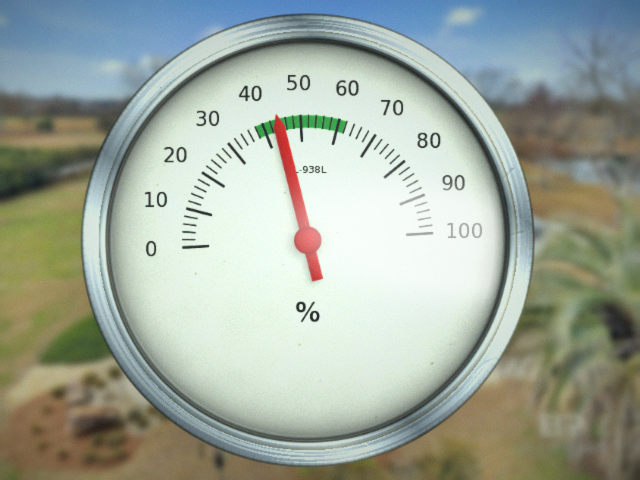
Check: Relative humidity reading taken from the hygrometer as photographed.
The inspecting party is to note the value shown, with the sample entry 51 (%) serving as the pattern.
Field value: 44 (%)
